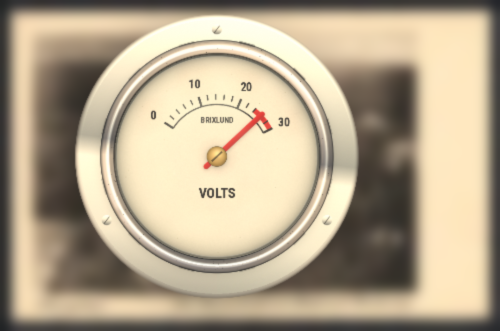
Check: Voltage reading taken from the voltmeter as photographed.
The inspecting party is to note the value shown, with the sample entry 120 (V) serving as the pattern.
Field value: 26 (V)
